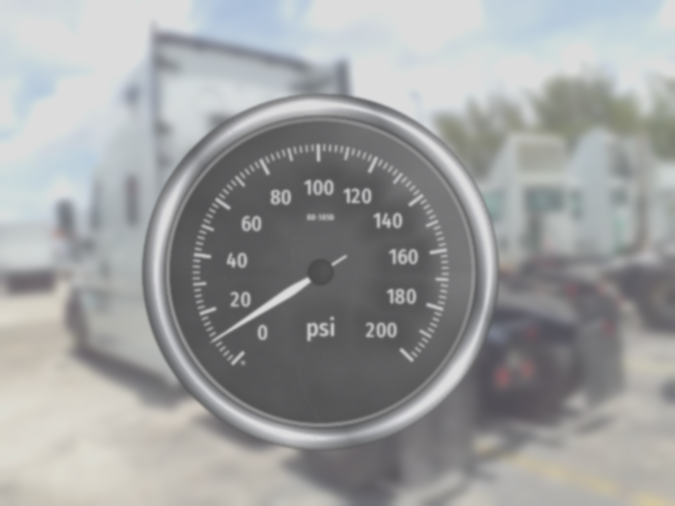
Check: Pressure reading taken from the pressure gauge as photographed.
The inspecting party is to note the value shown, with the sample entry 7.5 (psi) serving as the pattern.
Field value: 10 (psi)
